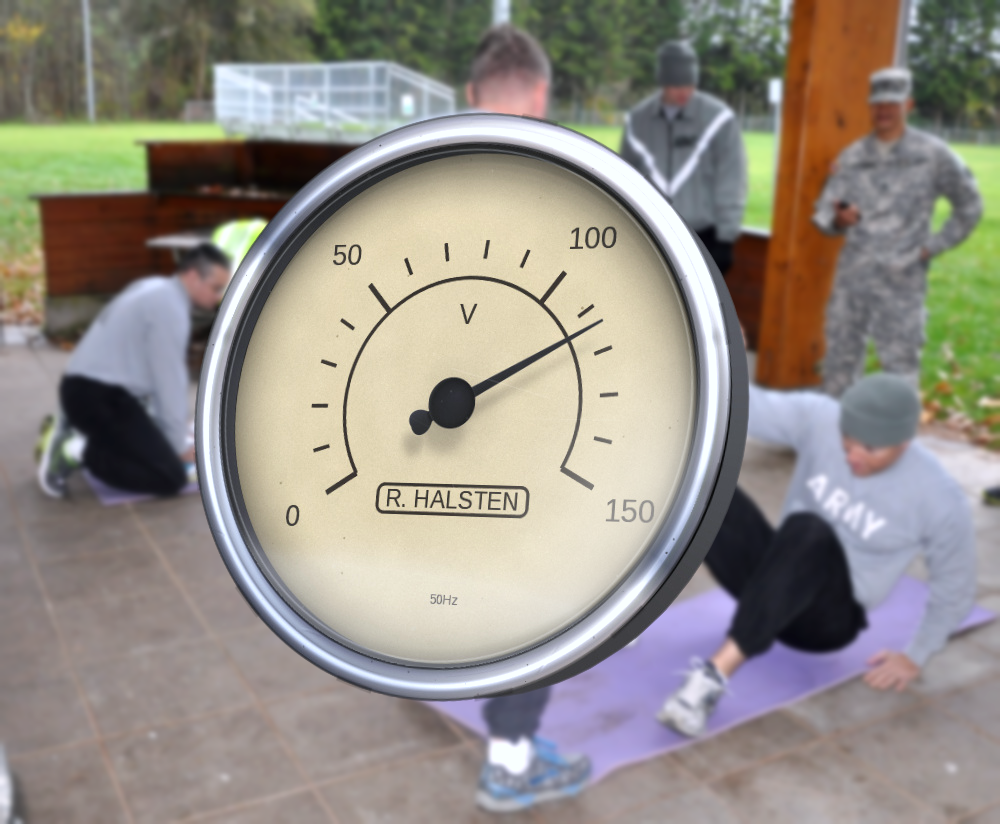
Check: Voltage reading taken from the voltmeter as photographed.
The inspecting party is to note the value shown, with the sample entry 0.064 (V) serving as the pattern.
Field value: 115 (V)
